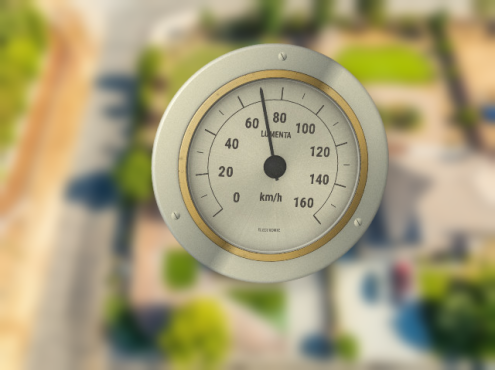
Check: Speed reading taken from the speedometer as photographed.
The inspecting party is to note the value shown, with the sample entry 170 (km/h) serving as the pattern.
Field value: 70 (km/h)
